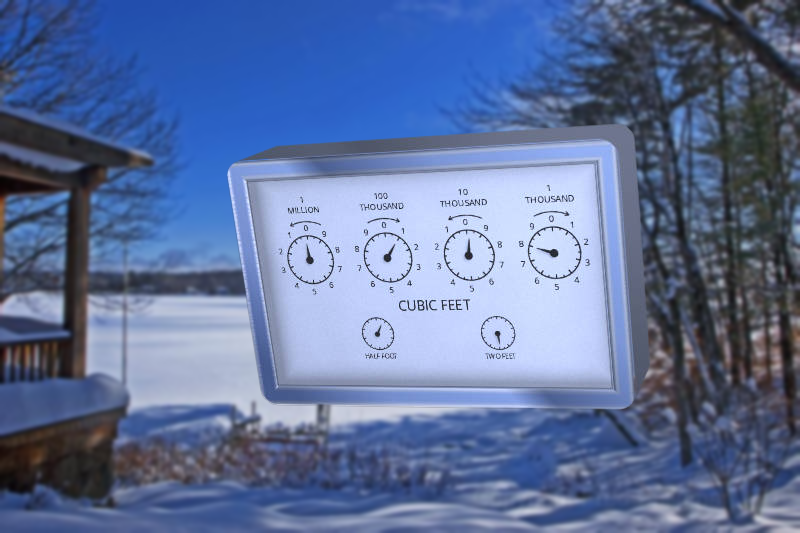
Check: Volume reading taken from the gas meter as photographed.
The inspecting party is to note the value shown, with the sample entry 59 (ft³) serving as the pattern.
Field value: 9800 (ft³)
